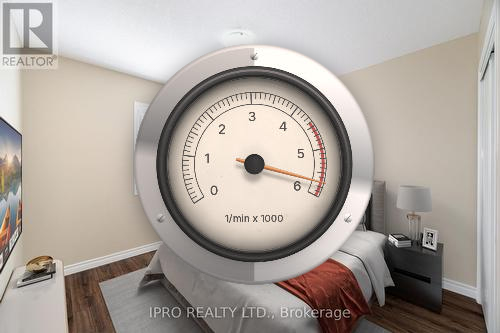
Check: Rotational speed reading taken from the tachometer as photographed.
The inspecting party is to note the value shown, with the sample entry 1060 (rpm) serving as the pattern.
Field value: 5700 (rpm)
